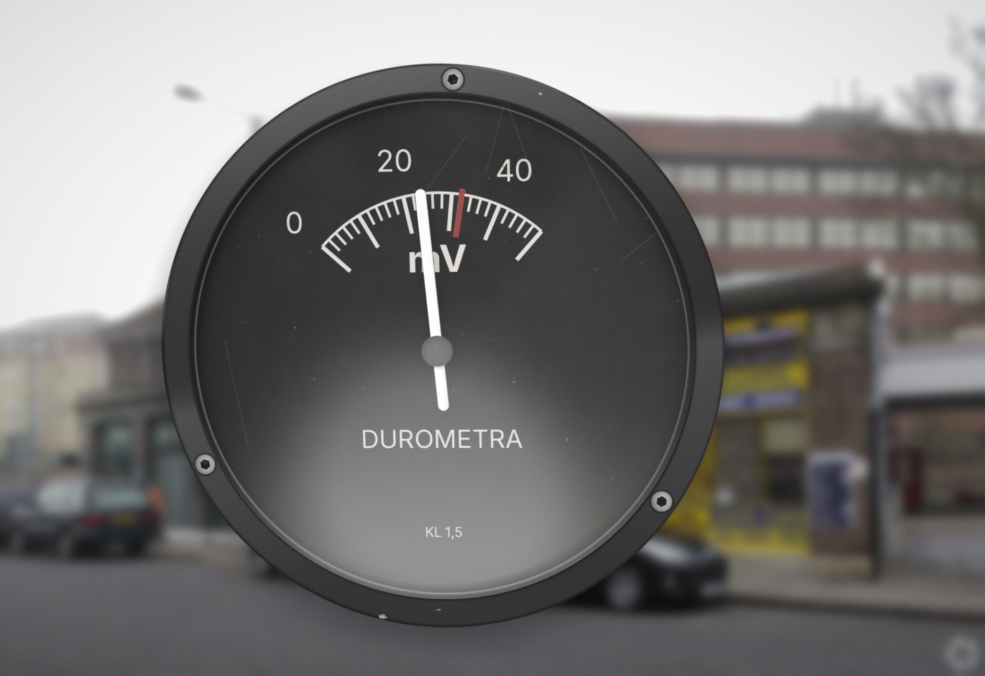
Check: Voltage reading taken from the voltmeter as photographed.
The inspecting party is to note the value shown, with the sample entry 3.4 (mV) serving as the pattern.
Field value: 24 (mV)
